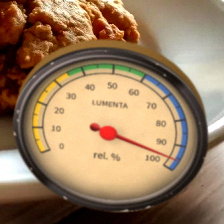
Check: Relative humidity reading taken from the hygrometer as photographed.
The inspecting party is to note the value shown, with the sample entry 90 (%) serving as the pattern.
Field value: 95 (%)
